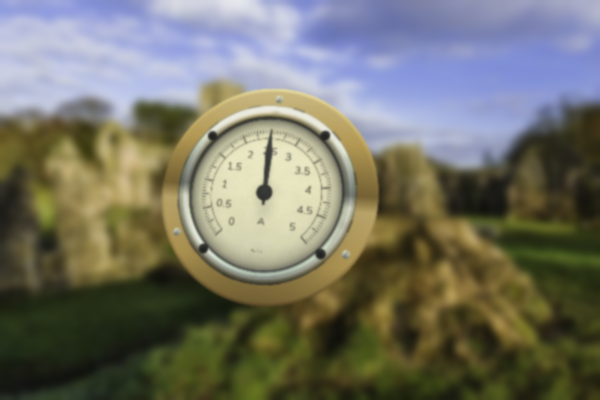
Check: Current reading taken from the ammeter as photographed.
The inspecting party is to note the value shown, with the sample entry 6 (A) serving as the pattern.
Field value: 2.5 (A)
